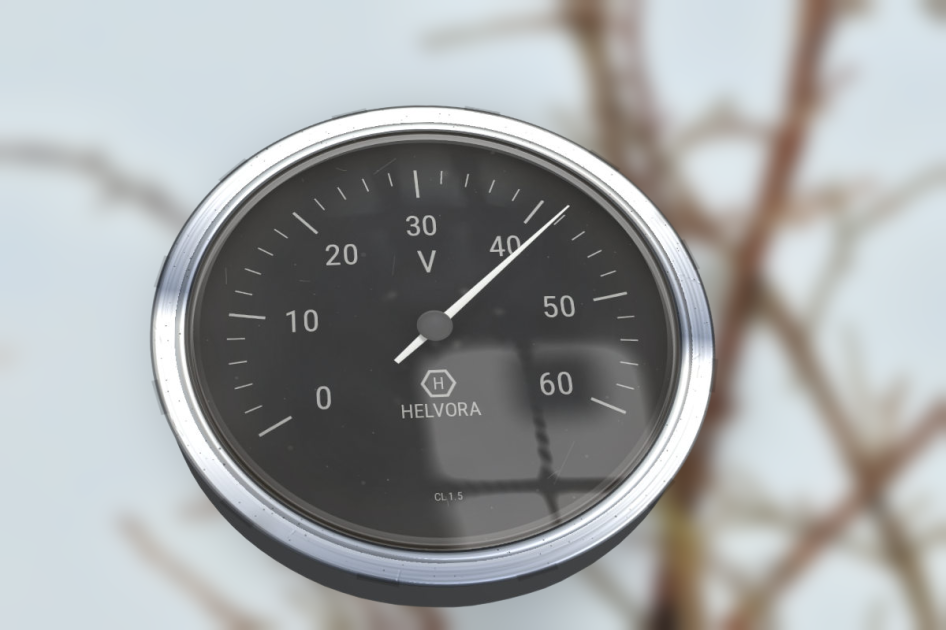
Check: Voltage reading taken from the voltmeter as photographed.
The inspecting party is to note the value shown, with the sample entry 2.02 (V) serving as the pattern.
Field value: 42 (V)
